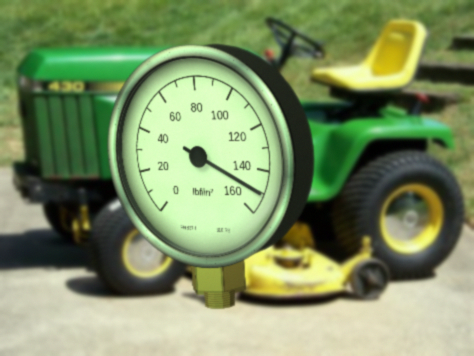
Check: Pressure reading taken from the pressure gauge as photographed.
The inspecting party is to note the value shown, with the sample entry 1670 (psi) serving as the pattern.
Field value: 150 (psi)
